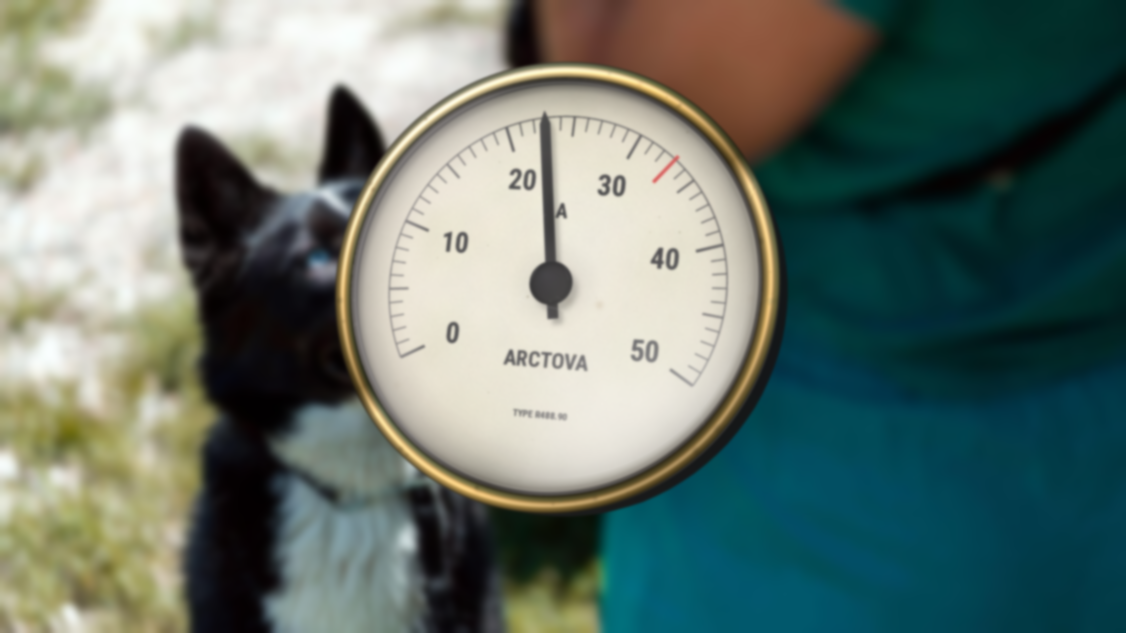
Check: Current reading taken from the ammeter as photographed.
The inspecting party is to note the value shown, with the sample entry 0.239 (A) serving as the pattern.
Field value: 23 (A)
